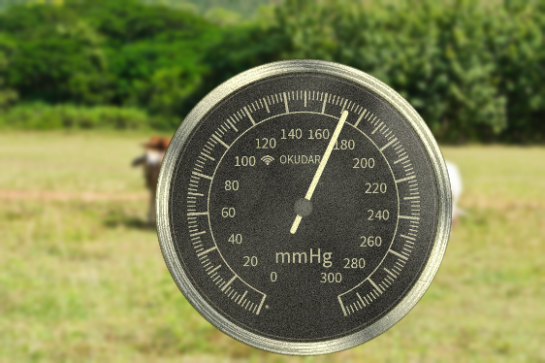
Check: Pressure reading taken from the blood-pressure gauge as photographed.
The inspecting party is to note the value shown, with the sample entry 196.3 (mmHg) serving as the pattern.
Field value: 172 (mmHg)
